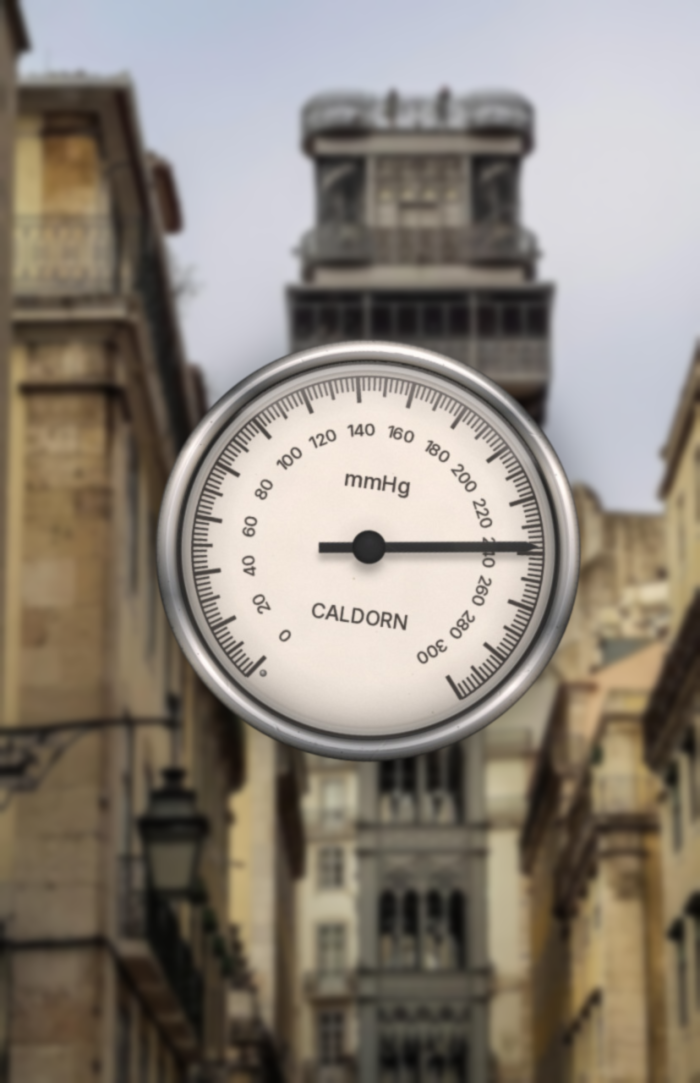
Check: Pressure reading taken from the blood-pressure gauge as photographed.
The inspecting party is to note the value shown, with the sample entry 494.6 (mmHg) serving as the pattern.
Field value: 238 (mmHg)
